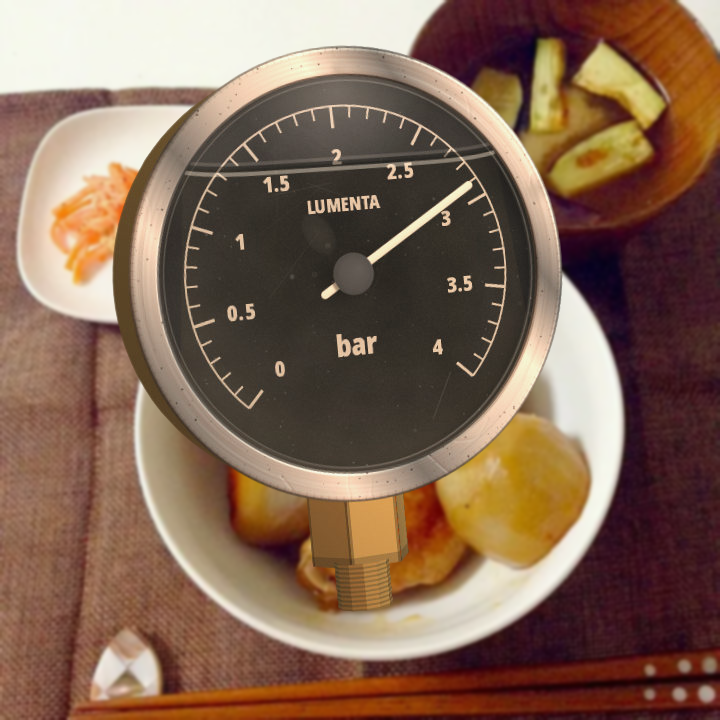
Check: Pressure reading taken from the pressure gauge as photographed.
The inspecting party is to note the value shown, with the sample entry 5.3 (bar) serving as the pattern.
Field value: 2.9 (bar)
